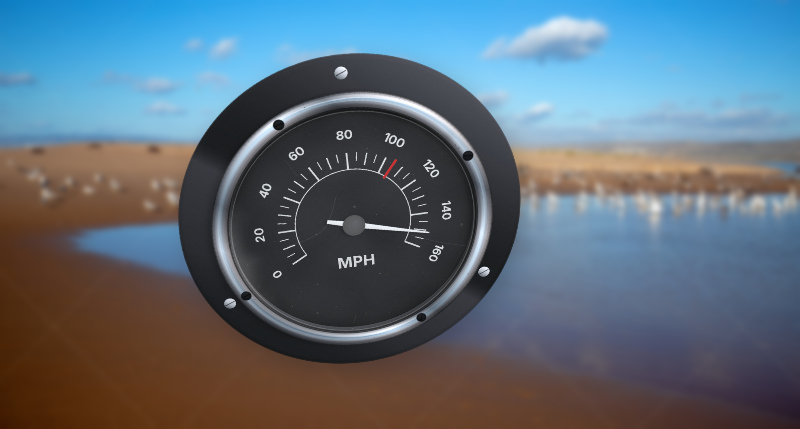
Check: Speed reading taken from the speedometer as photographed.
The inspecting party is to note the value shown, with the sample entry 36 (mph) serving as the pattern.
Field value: 150 (mph)
